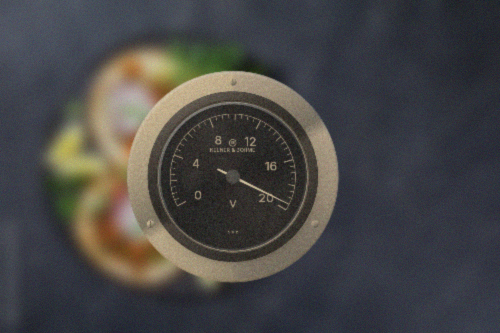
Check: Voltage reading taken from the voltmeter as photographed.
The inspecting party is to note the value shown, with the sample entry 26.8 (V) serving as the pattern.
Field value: 19.5 (V)
